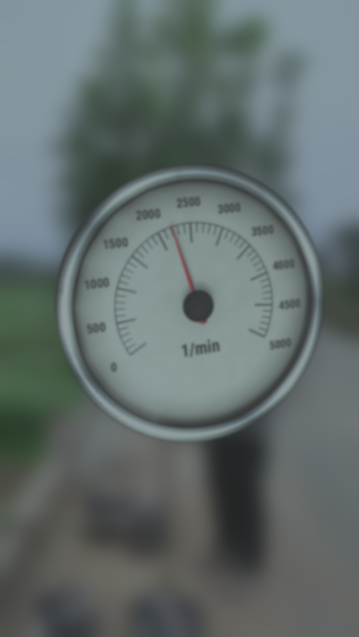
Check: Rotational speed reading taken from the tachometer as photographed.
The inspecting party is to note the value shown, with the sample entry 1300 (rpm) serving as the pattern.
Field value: 2200 (rpm)
